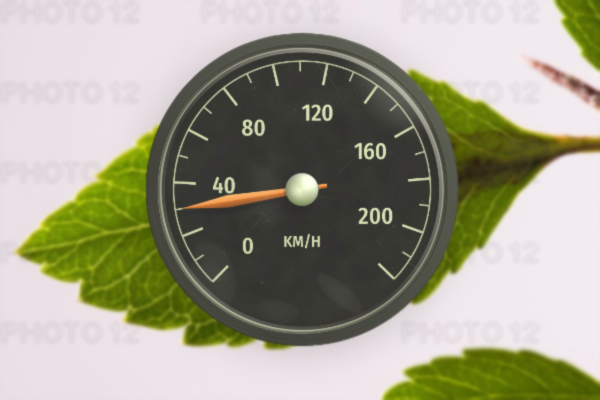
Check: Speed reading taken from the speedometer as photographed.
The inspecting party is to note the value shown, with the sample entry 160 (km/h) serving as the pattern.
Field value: 30 (km/h)
